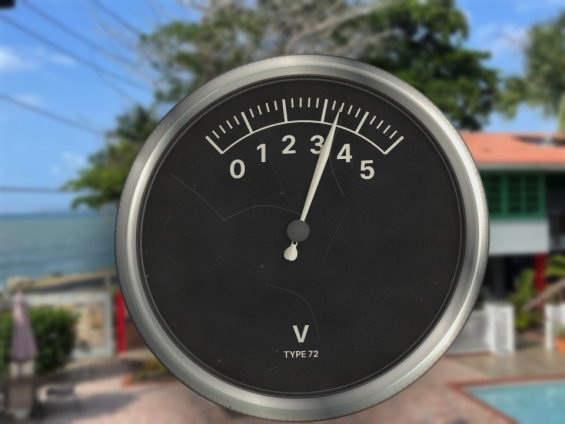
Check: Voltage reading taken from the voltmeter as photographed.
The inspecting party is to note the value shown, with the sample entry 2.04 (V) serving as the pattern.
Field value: 3.4 (V)
